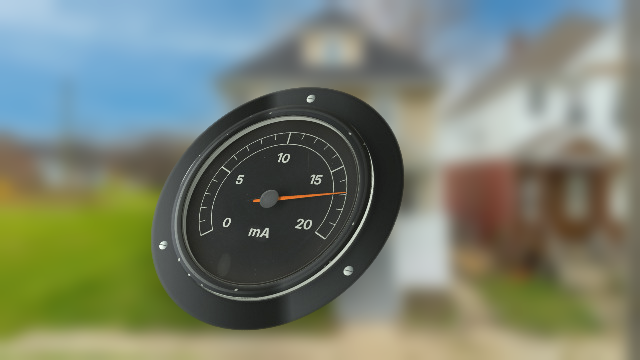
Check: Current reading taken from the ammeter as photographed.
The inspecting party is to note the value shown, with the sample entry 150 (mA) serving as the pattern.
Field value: 17 (mA)
